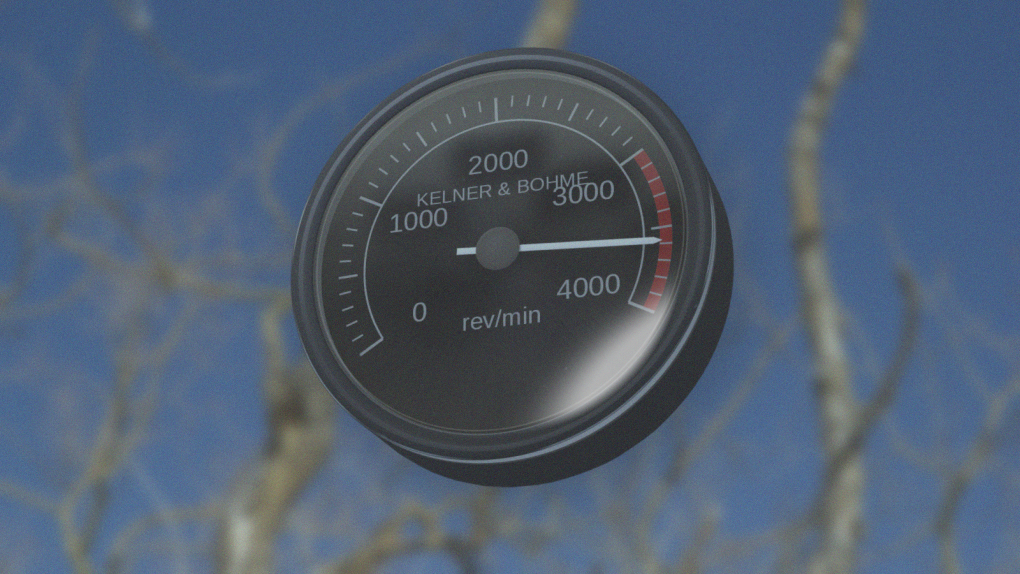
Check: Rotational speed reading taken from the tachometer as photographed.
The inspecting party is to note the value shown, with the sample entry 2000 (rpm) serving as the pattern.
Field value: 3600 (rpm)
